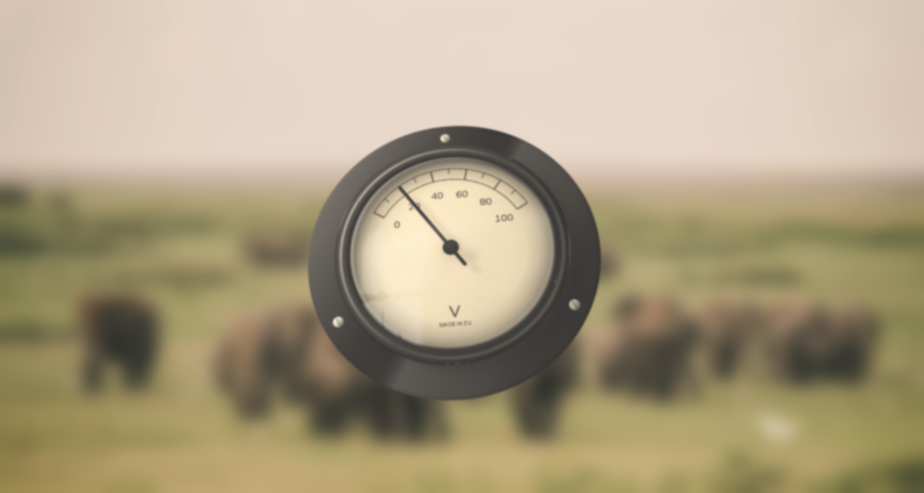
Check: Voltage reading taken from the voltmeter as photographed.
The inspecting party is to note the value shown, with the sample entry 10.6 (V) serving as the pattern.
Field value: 20 (V)
